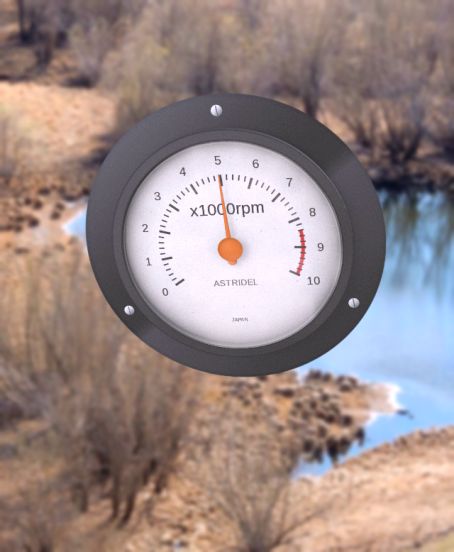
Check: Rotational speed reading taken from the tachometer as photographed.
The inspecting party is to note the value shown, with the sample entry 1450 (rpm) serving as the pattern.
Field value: 5000 (rpm)
